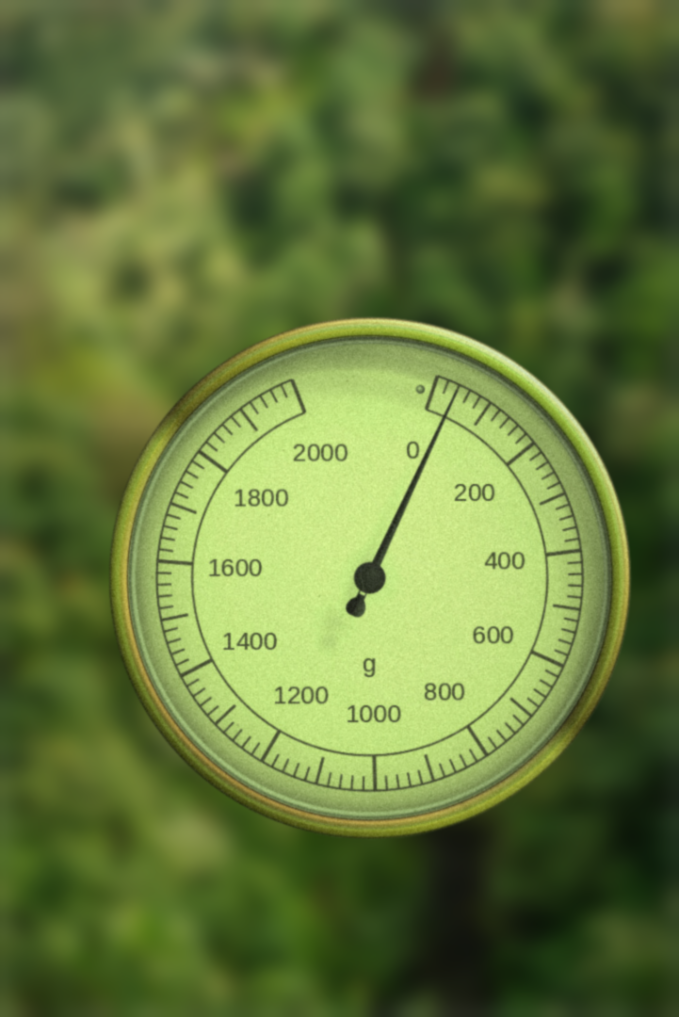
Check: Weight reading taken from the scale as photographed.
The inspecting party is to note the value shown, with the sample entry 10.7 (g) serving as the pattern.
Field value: 40 (g)
